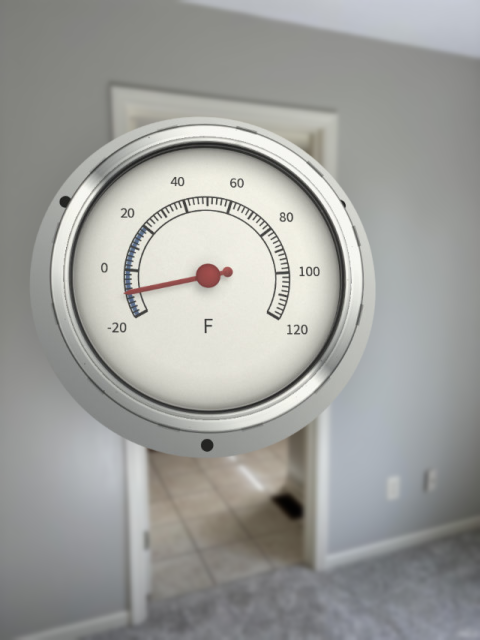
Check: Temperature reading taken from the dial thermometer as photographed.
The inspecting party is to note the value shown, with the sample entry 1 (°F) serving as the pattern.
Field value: -10 (°F)
